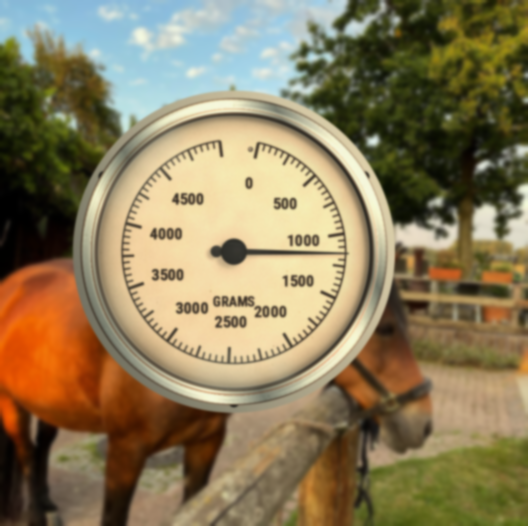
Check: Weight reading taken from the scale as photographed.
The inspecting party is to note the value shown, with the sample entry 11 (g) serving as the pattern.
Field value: 1150 (g)
